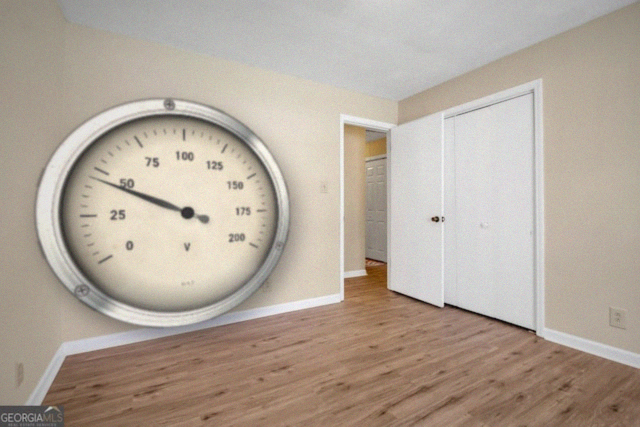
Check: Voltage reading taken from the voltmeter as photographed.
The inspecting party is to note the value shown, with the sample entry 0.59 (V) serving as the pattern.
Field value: 45 (V)
